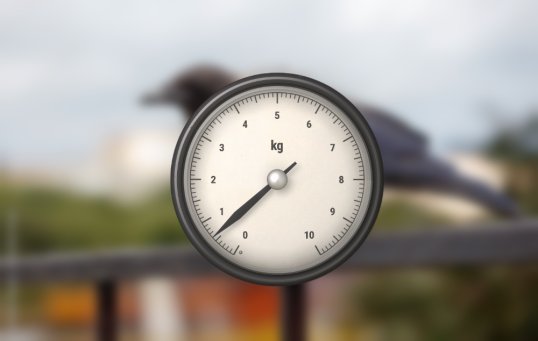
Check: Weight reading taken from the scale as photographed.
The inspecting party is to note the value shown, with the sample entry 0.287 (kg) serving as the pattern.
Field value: 0.6 (kg)
